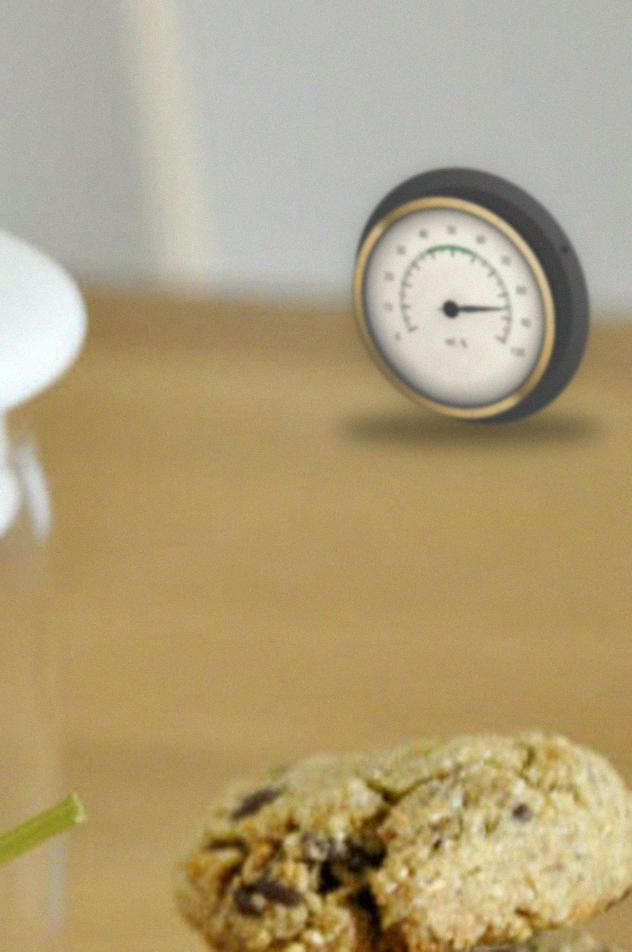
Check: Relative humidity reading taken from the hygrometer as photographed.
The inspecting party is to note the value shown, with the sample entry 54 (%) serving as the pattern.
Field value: 85 (%)
